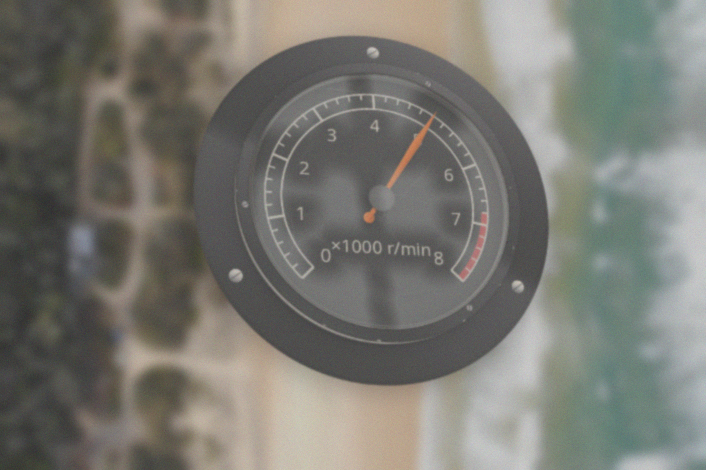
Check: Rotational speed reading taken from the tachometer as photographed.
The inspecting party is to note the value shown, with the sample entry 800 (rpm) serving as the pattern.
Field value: 5000 (rpm)
